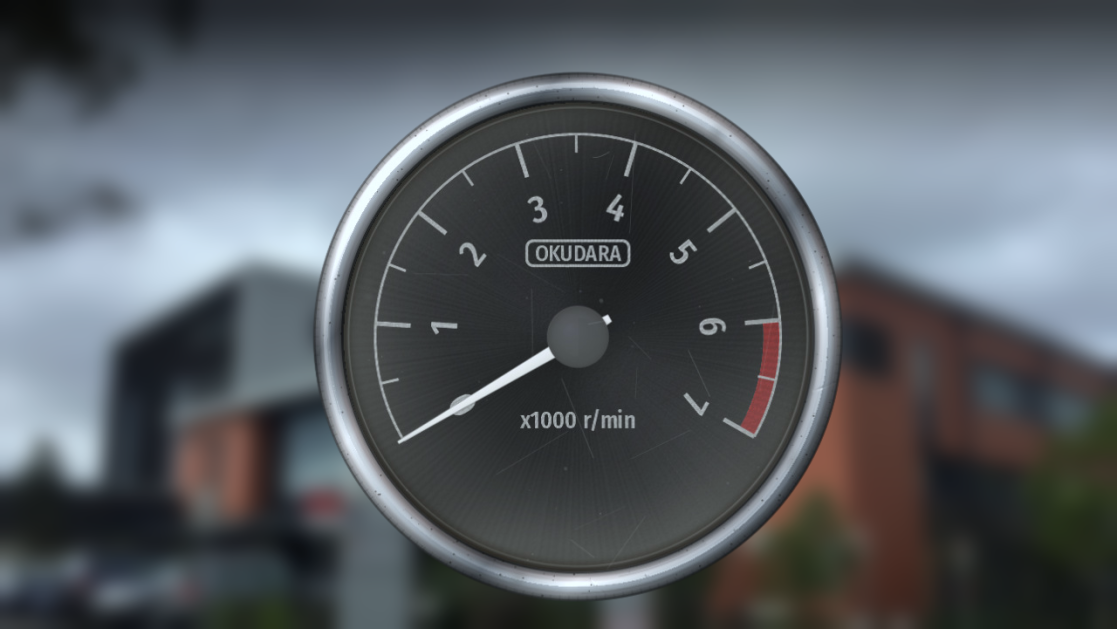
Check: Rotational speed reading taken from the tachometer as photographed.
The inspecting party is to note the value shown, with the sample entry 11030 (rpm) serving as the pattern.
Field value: 0 (rpm)
